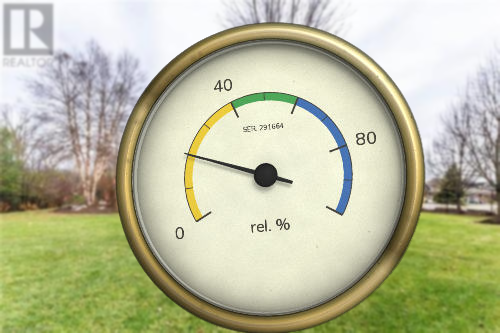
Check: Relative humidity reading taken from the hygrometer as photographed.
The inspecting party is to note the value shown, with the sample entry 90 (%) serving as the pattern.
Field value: 20 (%)
